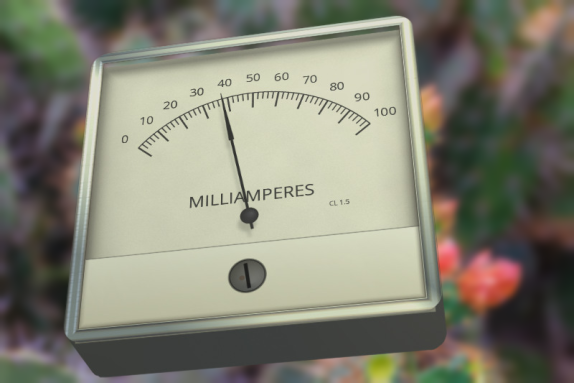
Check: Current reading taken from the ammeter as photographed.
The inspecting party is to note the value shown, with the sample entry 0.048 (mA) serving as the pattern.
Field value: 38 (mA)
